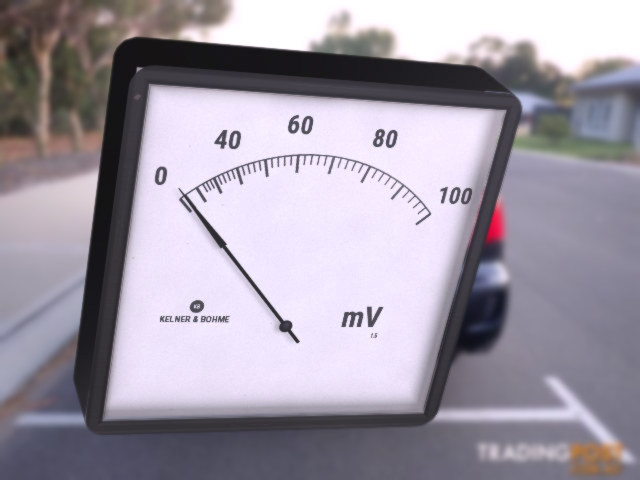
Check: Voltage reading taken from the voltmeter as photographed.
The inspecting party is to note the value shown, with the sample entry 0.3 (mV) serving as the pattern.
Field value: 10 (mV)
